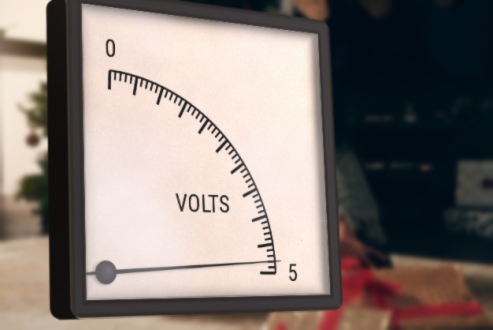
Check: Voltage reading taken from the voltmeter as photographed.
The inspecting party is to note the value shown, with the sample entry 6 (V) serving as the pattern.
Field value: 4.8 (V)
